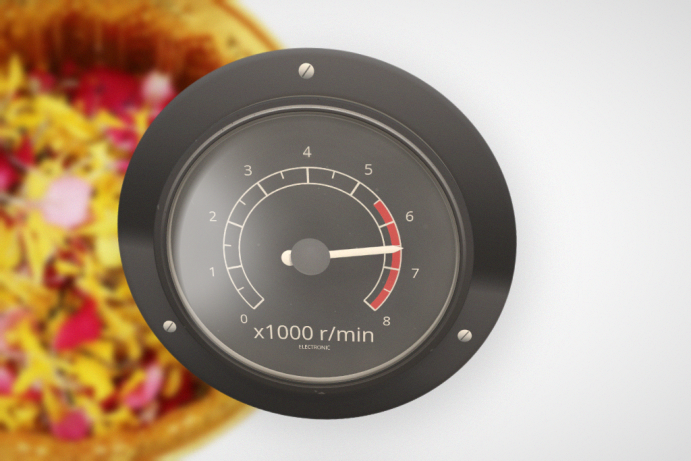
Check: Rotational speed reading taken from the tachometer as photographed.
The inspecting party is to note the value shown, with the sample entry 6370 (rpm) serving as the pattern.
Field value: 6500 (rpm)
